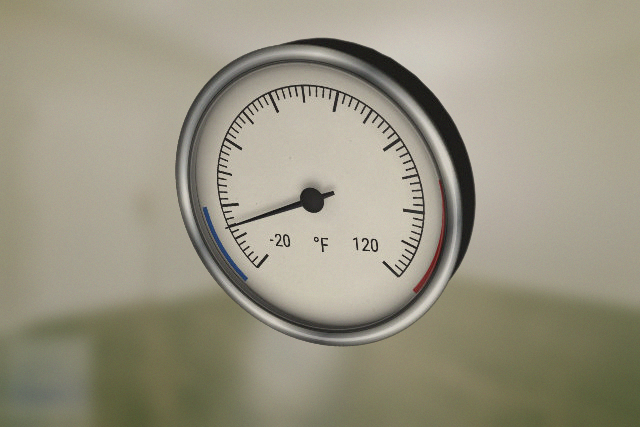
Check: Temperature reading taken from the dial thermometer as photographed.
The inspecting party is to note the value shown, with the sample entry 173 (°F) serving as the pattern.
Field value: -6 (°F)
